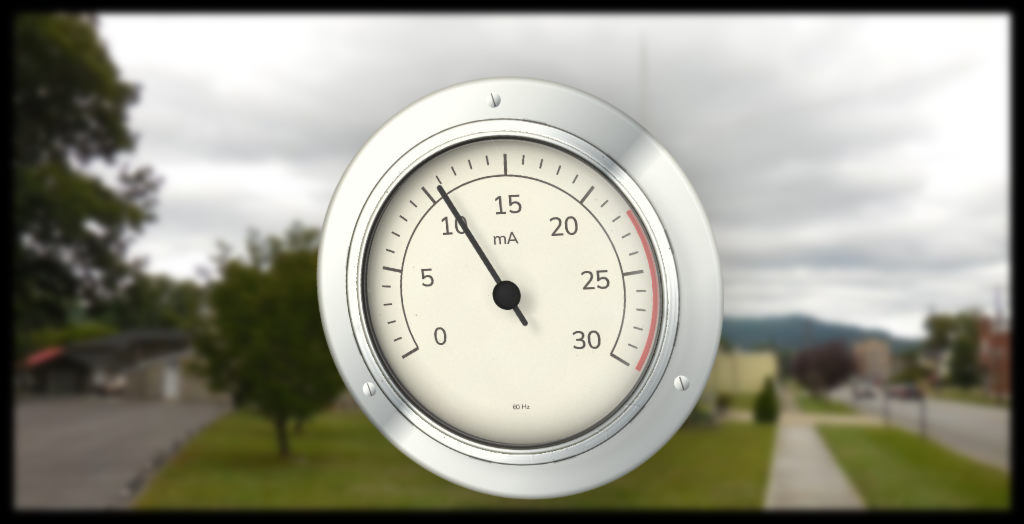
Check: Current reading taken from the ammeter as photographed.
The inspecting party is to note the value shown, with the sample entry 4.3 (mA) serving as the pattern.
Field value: 11 (mA)
